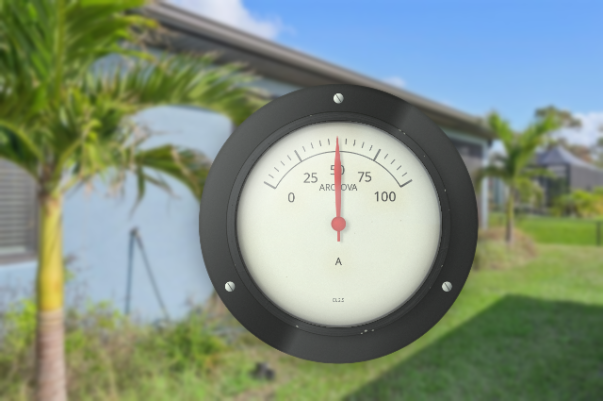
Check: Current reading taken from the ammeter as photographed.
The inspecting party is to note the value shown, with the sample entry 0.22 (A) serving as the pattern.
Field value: 50 (A)
